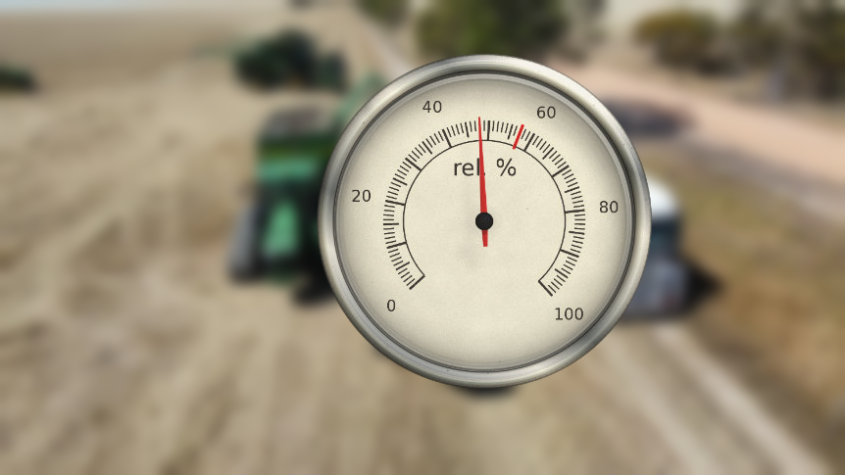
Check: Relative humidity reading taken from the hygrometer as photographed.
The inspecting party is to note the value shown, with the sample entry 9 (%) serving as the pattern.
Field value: 48 (%)
